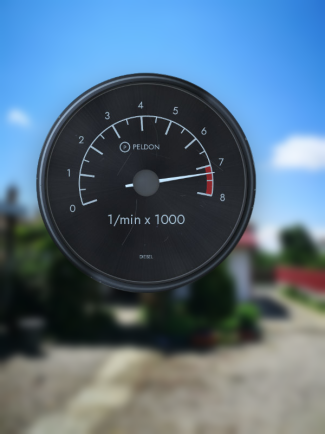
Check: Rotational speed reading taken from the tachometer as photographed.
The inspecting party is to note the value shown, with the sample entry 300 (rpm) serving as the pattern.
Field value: 7250 (rpm)
